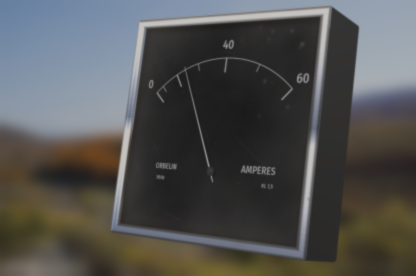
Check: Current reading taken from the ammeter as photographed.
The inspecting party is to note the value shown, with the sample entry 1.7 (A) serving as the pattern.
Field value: 25 (A)
